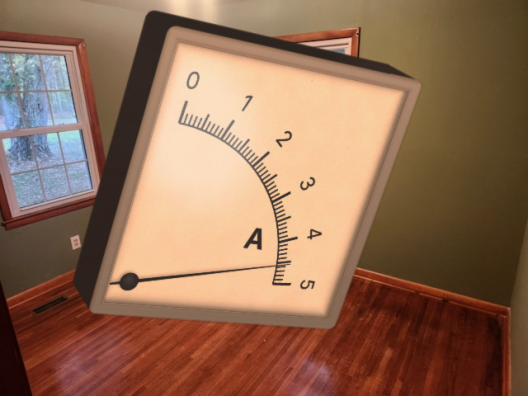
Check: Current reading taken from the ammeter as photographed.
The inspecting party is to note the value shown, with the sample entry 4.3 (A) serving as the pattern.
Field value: 4.5 (A)
